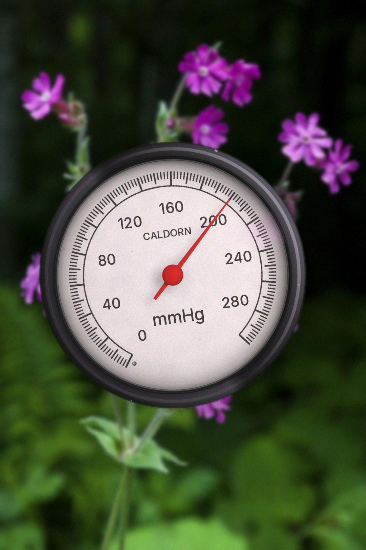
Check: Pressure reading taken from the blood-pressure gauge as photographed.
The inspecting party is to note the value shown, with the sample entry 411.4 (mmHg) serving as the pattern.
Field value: 200 (mmHg)
